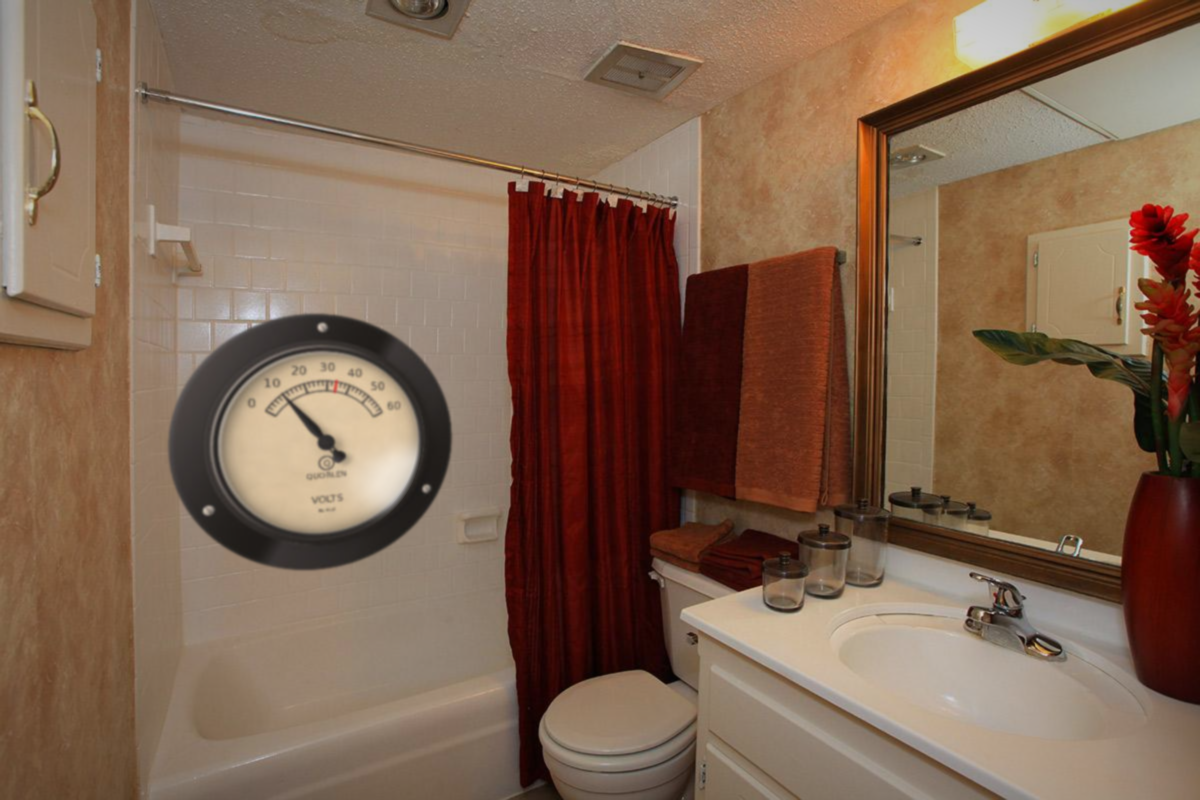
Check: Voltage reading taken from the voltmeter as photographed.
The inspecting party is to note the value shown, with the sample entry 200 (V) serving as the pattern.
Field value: 10 (V)
